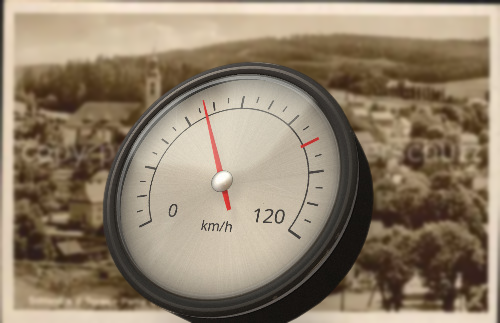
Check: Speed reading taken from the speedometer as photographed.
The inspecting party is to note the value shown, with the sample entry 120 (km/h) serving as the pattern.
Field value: 47.5 (km/h)
